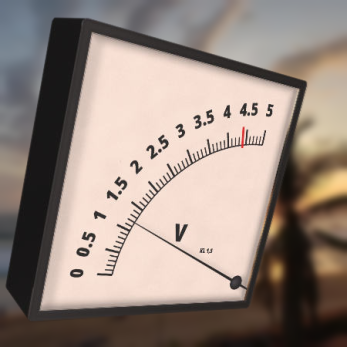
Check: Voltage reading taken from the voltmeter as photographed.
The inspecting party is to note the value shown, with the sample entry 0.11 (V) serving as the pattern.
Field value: 1.2 (V)
